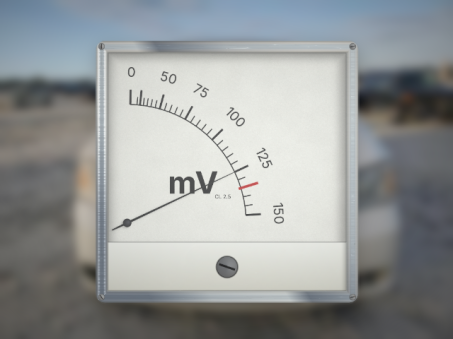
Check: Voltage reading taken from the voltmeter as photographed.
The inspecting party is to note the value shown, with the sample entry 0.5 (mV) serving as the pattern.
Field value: 125 (mV)
